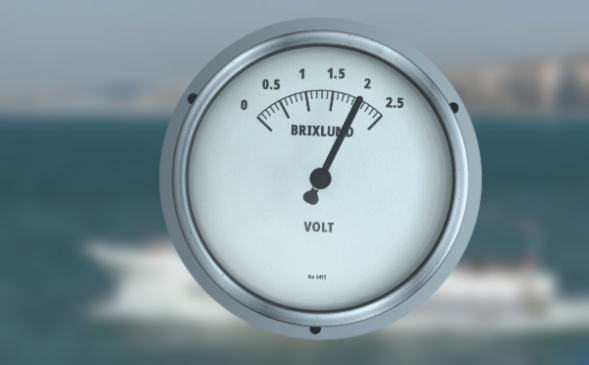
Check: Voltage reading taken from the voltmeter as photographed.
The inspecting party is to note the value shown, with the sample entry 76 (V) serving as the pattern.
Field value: 2 (V)
